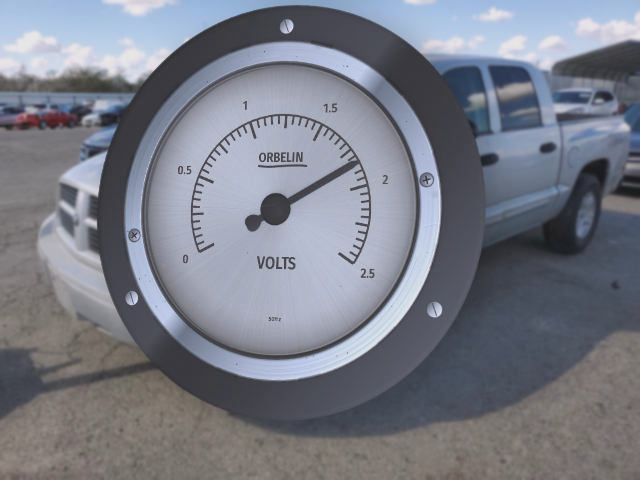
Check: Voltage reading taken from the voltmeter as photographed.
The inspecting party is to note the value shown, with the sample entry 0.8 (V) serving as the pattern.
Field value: 1.85 (V)
